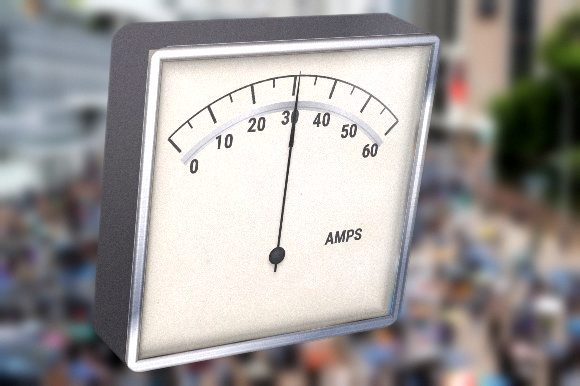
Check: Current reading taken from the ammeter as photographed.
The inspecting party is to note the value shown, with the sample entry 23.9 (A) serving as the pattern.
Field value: 30 (A)
